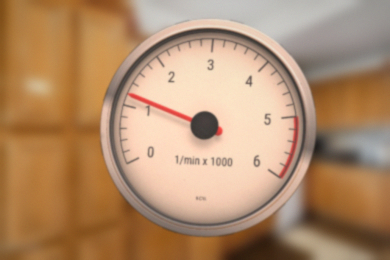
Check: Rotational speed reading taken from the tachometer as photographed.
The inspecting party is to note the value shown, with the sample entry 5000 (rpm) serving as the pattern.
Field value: 1200 (rpm)
